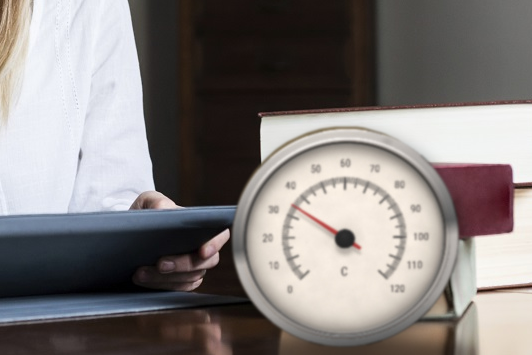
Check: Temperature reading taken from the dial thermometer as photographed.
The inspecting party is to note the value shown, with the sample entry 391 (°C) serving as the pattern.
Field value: 35 (°C)
